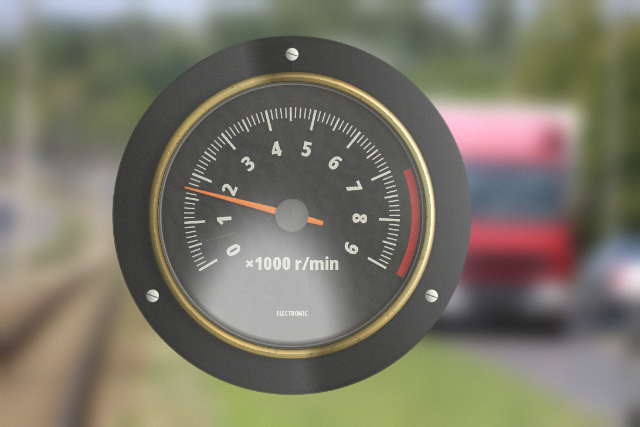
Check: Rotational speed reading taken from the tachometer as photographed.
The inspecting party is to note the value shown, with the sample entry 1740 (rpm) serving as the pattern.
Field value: 1700 (rpm)
